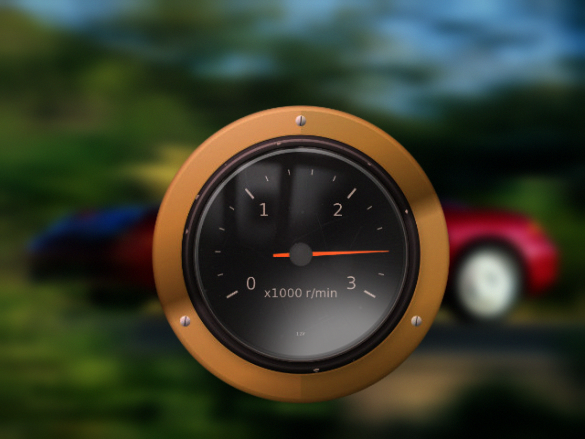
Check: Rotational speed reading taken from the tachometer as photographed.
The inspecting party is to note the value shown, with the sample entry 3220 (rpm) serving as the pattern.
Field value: 2600 (rpm)
